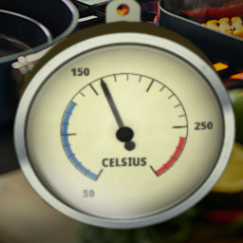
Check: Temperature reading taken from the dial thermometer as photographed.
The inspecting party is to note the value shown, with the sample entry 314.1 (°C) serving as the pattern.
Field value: 160 (°C)
